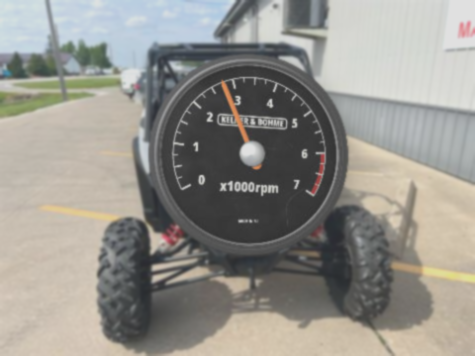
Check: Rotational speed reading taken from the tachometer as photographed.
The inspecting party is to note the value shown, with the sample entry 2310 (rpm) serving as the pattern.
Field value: 2750 (rpm)
